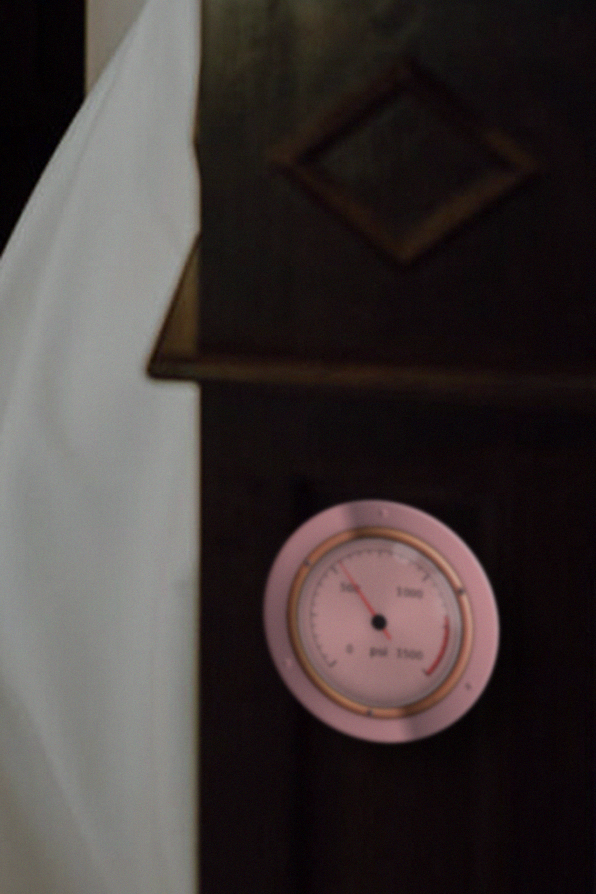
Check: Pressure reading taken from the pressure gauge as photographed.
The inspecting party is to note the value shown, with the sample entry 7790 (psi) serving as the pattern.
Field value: 550 (psi)
